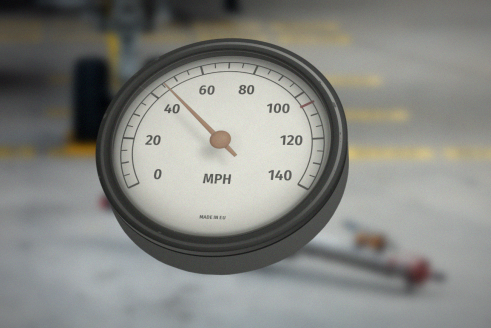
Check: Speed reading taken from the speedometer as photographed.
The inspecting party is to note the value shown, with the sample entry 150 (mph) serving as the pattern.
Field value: 45 (mph)
